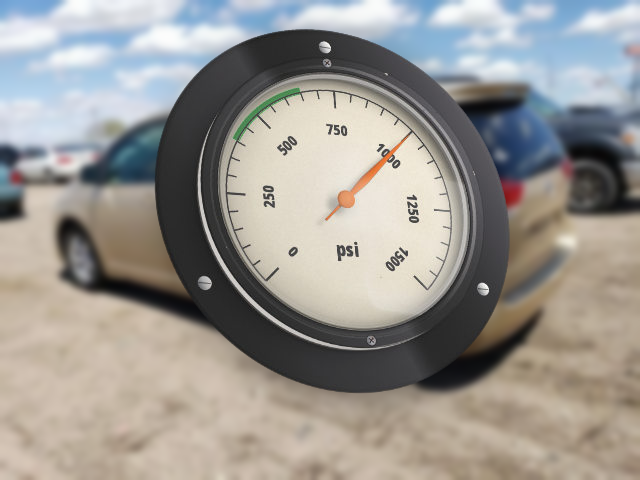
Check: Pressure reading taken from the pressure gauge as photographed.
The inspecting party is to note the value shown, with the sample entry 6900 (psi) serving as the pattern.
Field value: 1000 (psi)
